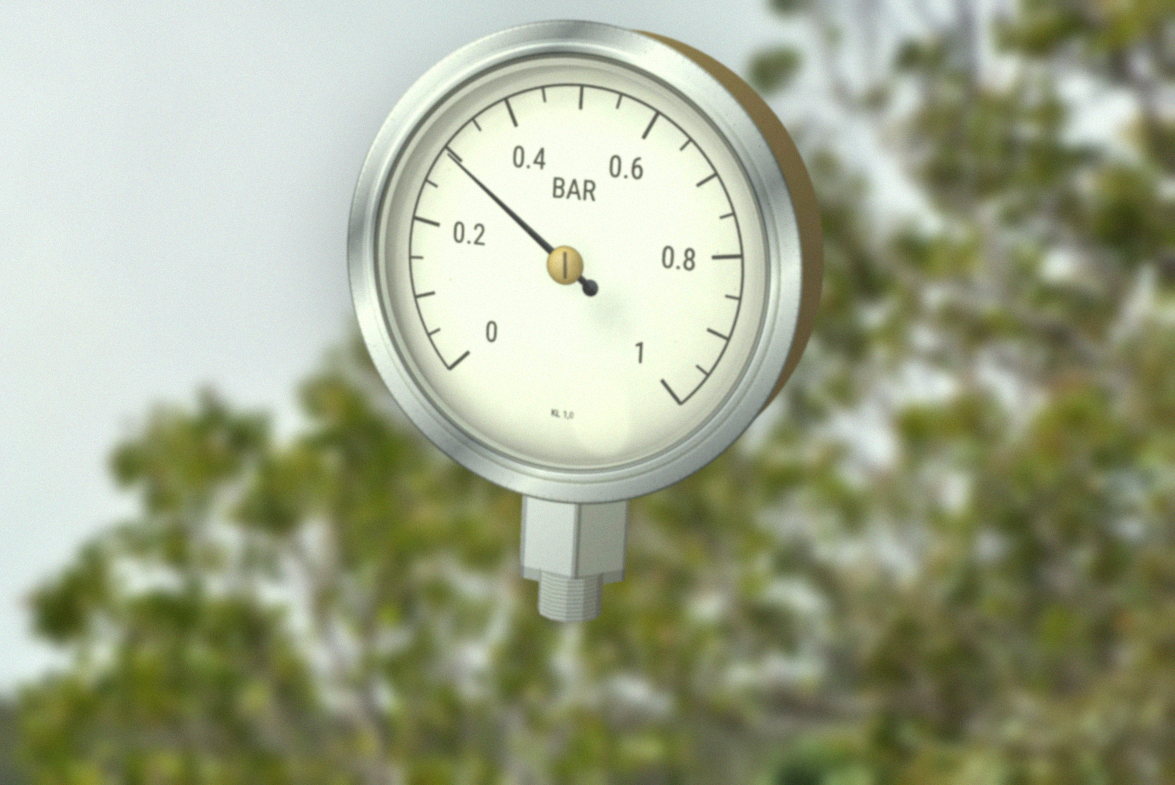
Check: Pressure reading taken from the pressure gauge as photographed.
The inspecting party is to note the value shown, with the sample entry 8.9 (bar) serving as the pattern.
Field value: 0.3 (bar)
